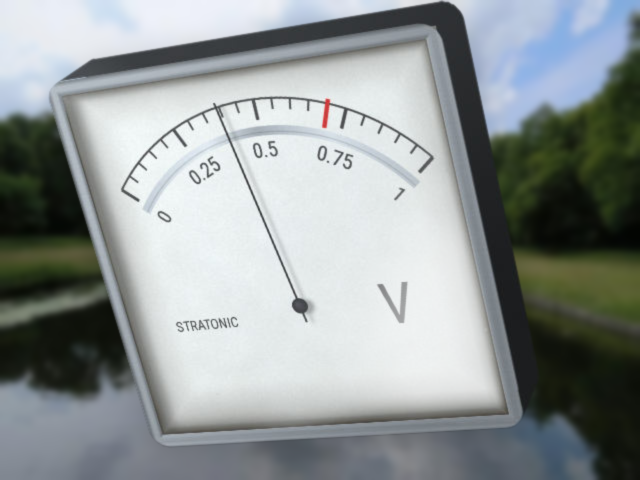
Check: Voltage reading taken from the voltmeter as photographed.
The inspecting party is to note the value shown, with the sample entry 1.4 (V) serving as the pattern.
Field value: 0.4 (V)
